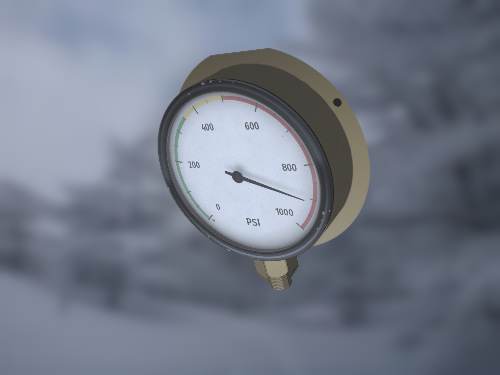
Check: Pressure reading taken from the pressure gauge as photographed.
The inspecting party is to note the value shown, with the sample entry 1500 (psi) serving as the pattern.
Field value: 900 (psi)
